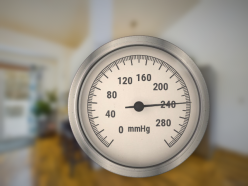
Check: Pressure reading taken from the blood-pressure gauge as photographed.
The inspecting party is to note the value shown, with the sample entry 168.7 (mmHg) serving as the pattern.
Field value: 240 (mmHg)
